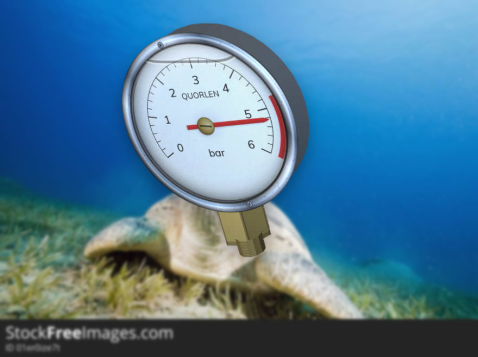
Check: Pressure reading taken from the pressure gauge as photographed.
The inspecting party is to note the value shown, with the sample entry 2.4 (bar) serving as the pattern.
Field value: 5.2 (bar)
